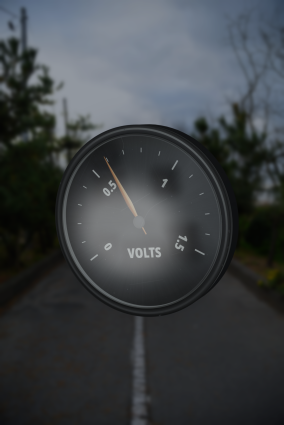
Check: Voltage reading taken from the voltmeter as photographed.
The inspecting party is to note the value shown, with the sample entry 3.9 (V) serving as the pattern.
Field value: 0.6 (V)
